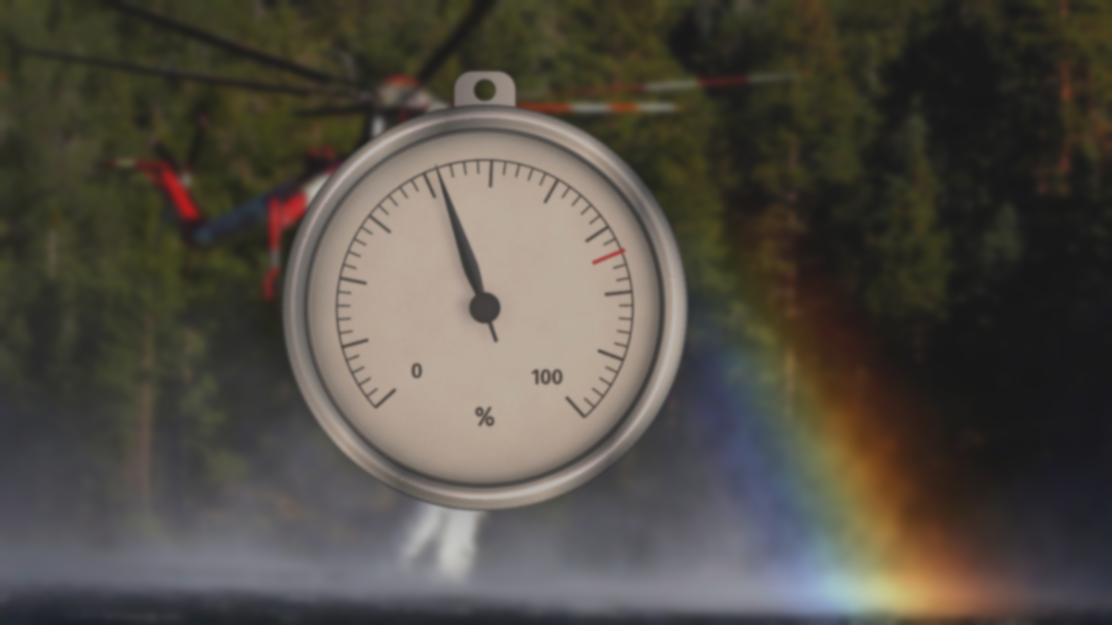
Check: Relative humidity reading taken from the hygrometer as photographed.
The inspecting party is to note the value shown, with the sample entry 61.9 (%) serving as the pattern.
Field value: 42 (%)
